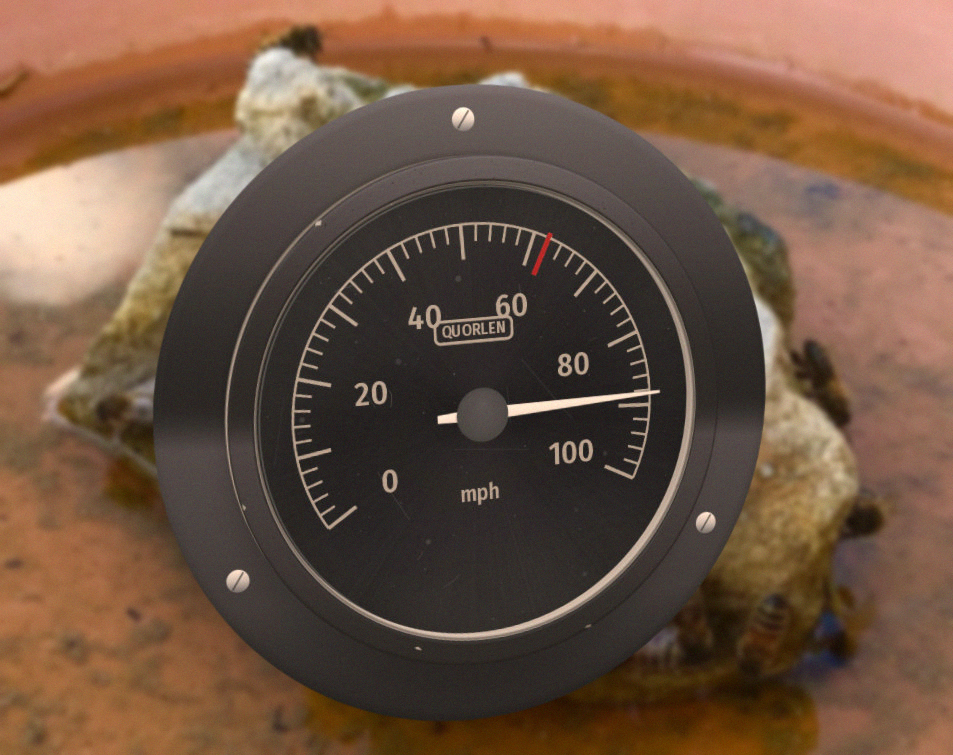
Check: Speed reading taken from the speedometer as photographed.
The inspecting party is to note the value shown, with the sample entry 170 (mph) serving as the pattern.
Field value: 88 (mph)
